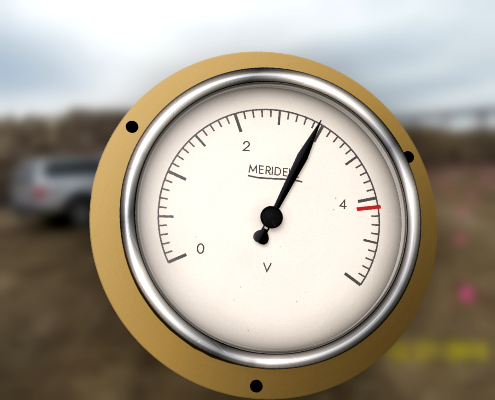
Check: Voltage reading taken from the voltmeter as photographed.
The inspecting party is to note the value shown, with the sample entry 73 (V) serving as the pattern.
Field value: 2.95 (V)
